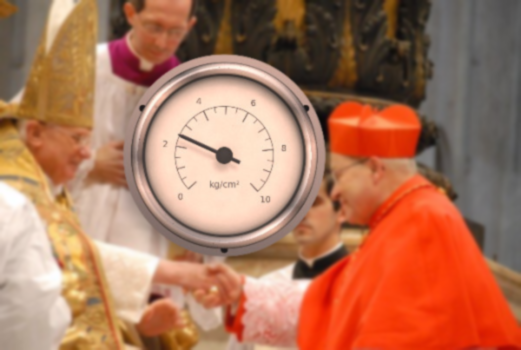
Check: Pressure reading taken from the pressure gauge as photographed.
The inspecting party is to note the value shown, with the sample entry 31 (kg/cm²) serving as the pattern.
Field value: 2.5 (kg/cm²)
